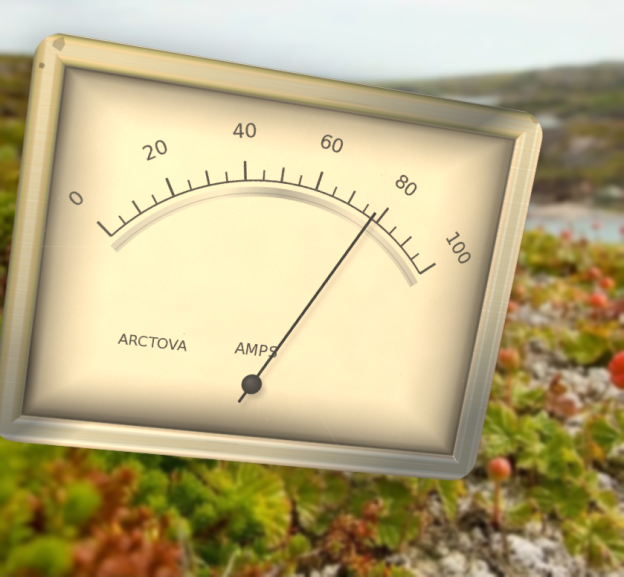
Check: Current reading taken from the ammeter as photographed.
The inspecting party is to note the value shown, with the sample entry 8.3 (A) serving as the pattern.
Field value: 77.5 (A)
